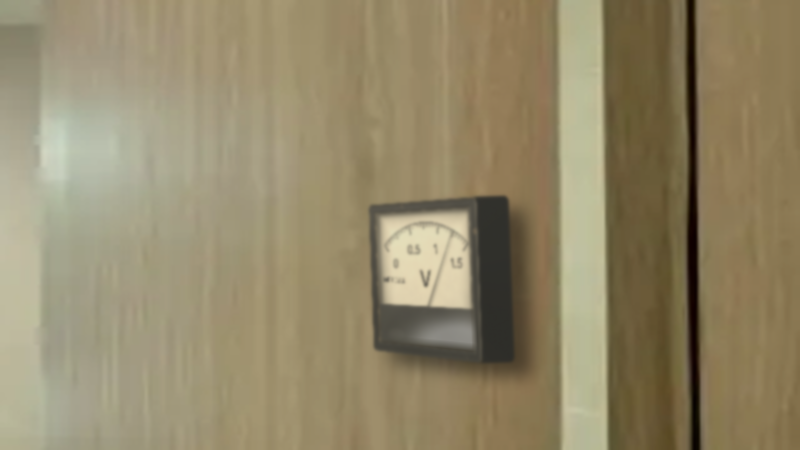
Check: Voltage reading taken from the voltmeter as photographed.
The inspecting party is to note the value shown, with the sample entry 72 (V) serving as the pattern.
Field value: 1.25 (V)
